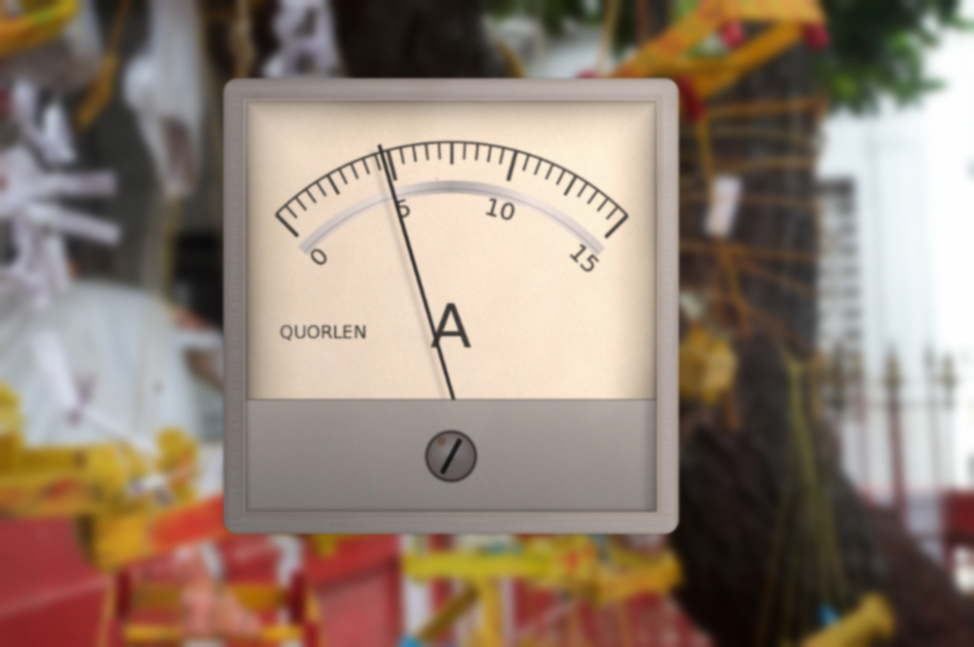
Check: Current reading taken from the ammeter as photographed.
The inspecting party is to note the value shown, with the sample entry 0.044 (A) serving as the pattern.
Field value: 4.75 (A)
